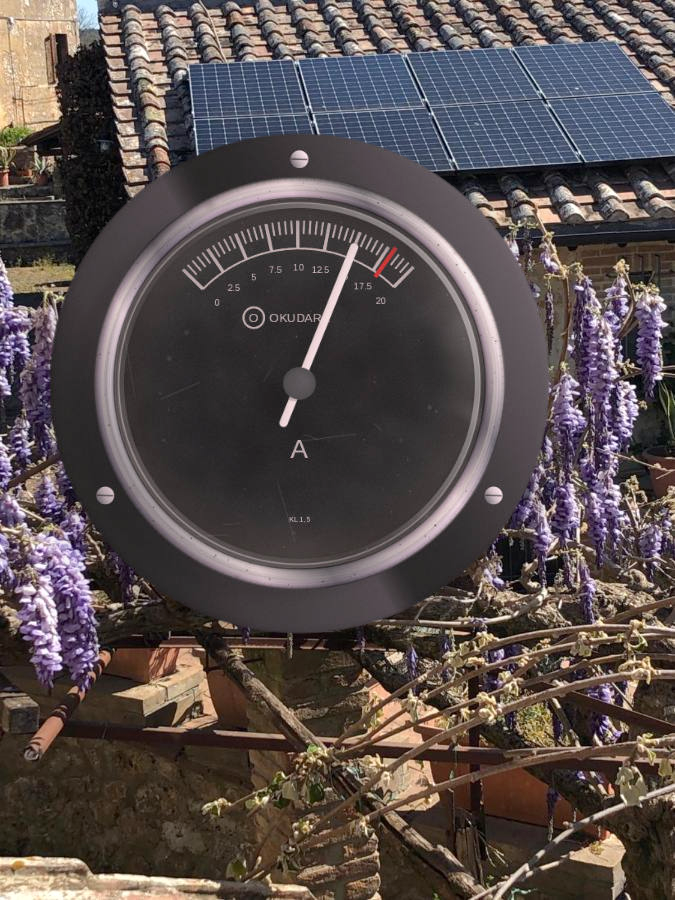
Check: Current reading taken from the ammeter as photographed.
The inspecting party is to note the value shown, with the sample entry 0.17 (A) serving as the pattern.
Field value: 15 (A)
